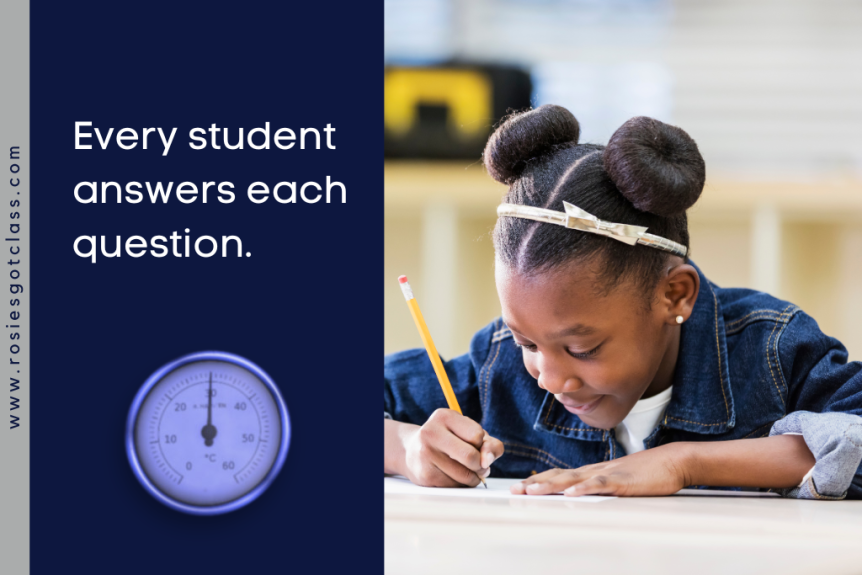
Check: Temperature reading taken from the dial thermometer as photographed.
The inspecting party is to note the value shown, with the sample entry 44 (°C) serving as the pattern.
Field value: 30 (°C)
